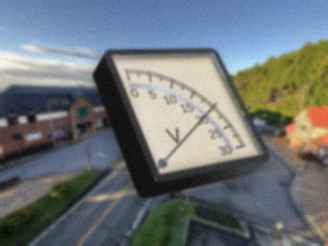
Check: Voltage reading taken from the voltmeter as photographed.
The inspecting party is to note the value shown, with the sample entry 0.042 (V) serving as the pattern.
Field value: 20 (V)
